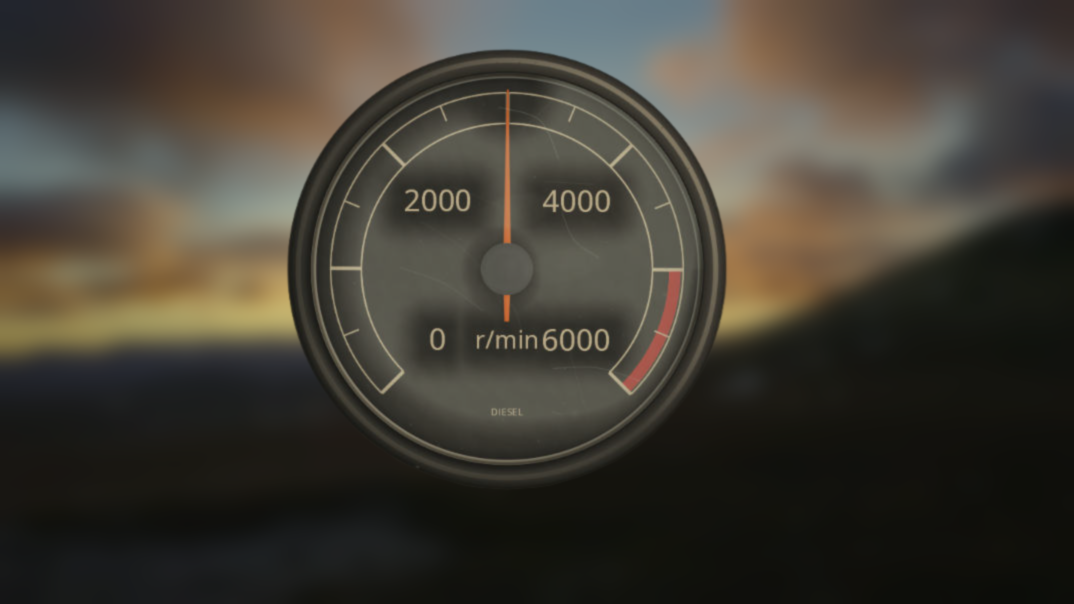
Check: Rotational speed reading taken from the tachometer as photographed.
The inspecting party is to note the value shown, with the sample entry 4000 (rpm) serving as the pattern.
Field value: 3000 (rpm)
